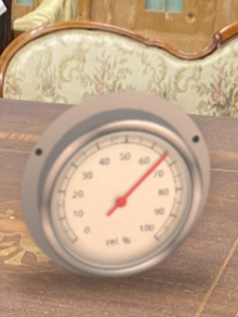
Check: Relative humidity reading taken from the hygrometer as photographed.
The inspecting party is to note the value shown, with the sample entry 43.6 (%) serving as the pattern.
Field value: 65 (%)
